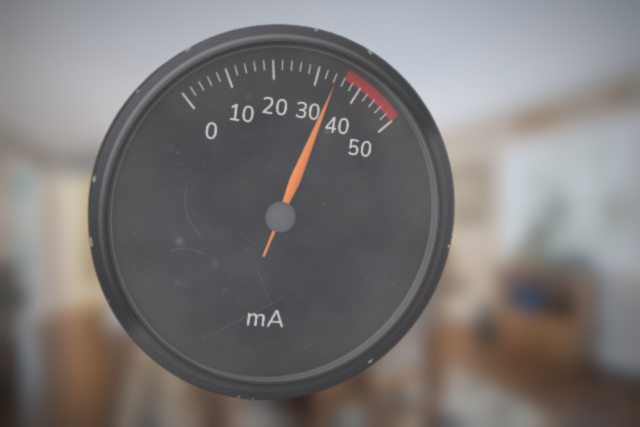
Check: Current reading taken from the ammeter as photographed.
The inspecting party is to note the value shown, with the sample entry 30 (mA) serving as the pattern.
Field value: 34 (mA)
